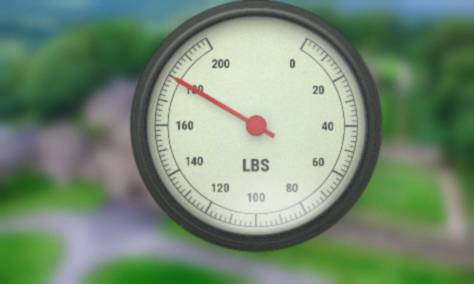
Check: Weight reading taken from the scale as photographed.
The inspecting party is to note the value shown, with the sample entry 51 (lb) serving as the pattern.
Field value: 180 (lb)
